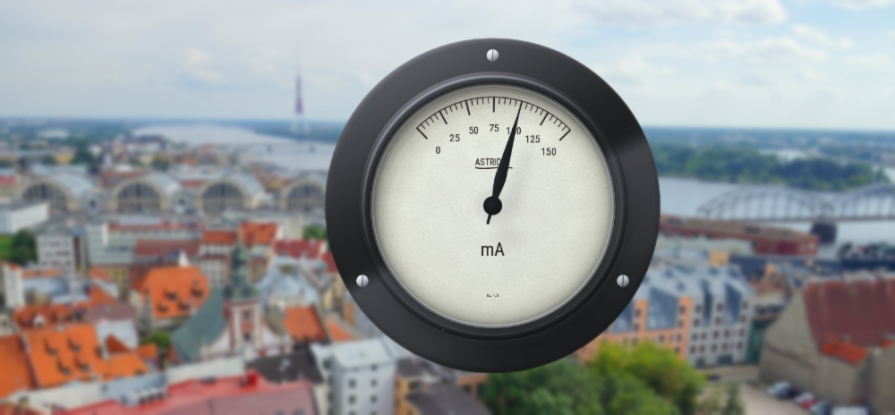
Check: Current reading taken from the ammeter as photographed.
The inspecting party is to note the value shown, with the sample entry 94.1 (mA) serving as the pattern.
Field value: 100 (mA)
